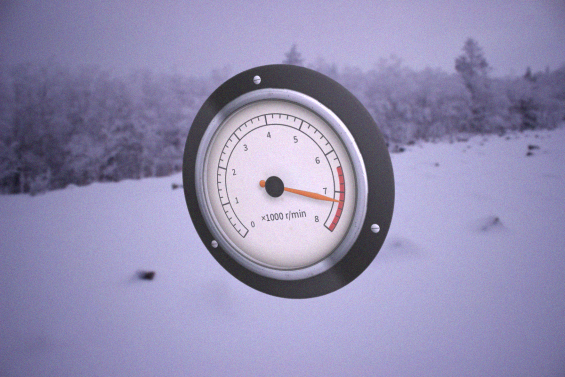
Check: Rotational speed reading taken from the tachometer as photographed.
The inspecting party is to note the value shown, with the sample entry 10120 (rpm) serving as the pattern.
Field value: 7200 (rpm)
